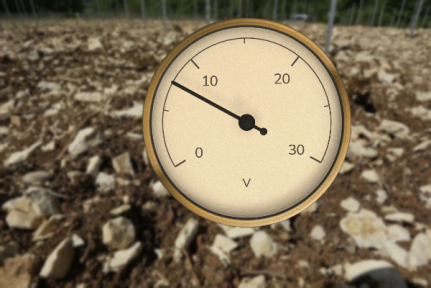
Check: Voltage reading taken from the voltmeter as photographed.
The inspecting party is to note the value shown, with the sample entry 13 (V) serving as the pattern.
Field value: 7.5 (V)
